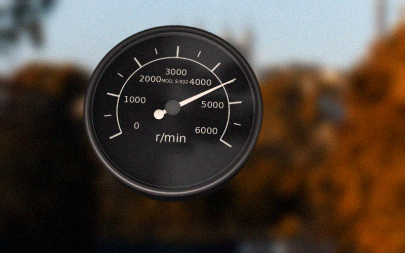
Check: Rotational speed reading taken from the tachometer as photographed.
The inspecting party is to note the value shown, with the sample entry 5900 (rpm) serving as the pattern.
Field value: 4500 (rpm)
